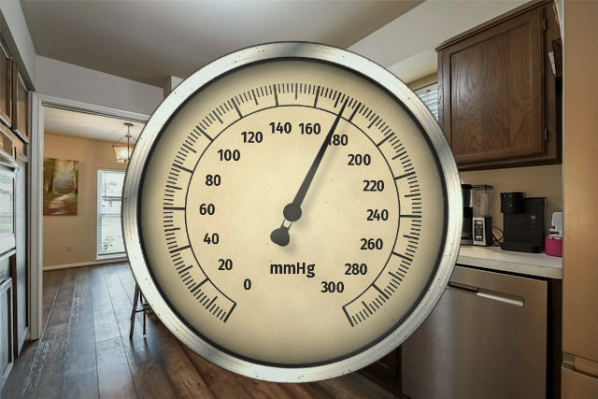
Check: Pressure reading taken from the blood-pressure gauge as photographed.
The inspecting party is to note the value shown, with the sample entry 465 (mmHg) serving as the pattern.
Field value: 174 (mmHg)
